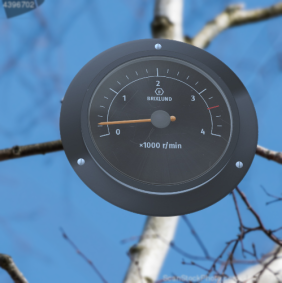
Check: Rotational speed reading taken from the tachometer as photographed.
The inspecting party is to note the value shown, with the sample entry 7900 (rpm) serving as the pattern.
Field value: 200 (rpm)
